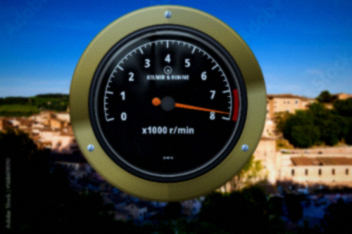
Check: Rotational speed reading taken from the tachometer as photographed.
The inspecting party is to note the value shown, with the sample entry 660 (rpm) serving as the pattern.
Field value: 7800 (rpm)
